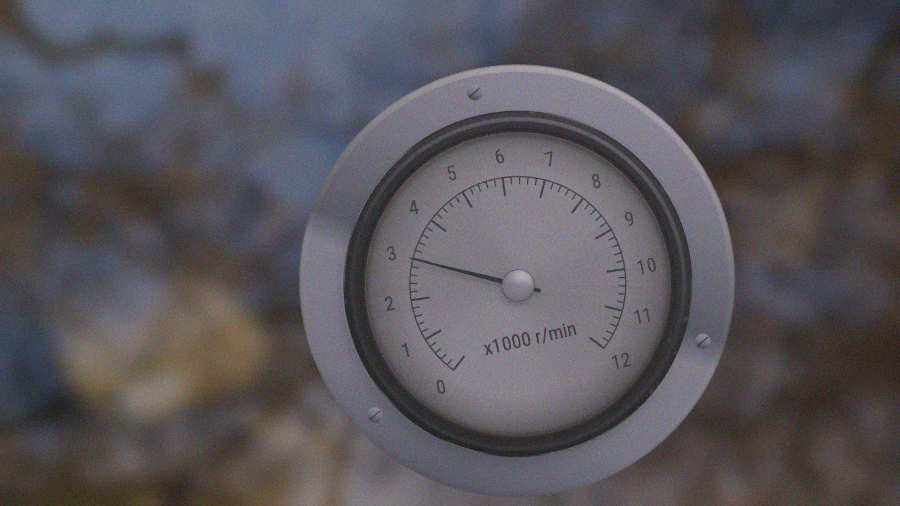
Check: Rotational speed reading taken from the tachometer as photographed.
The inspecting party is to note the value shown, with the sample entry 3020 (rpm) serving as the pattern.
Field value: 3000 (rpm)
